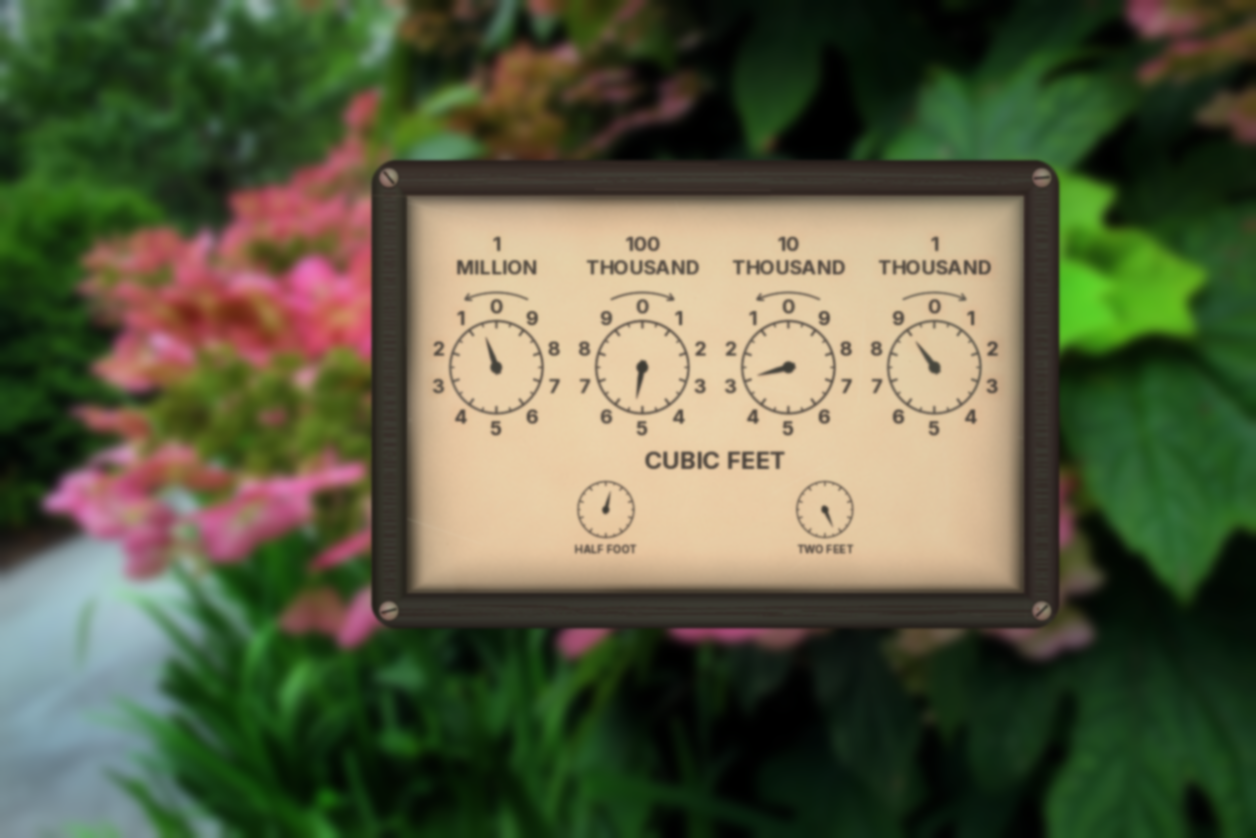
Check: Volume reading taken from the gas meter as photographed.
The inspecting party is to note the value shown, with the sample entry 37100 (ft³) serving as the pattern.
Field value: 52900 (ft³)
